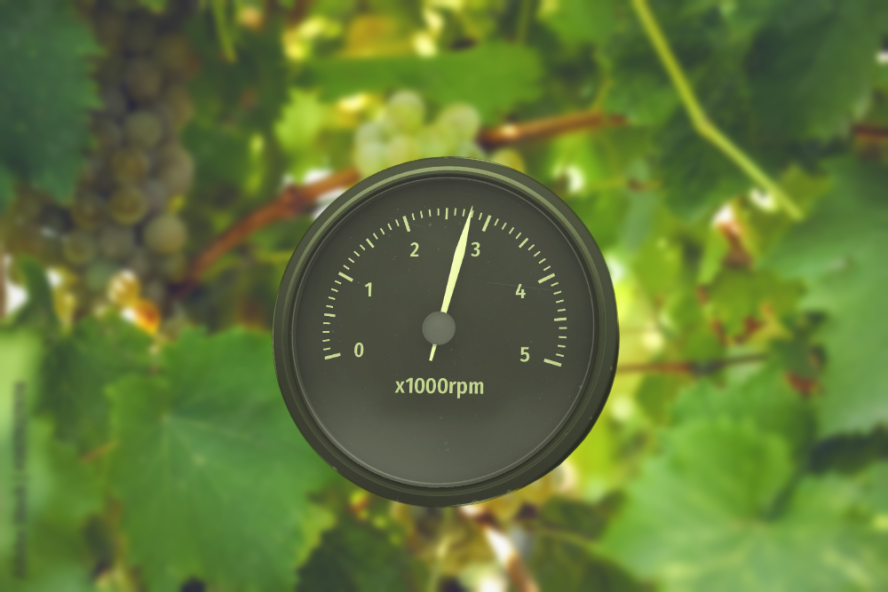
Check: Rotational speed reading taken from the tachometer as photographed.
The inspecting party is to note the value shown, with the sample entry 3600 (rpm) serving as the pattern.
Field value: 2800 (rpm)
